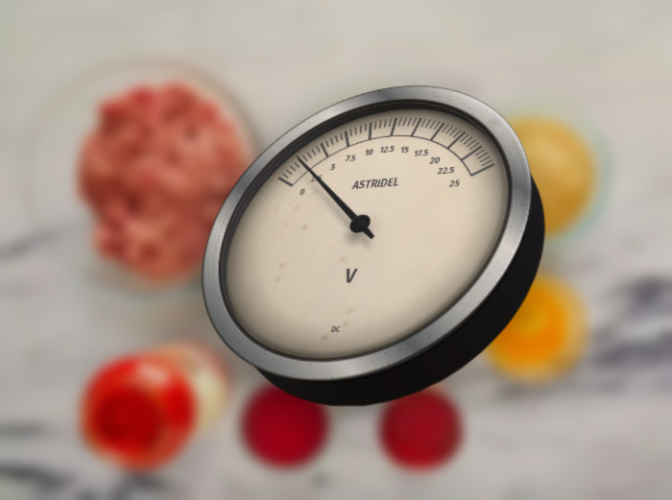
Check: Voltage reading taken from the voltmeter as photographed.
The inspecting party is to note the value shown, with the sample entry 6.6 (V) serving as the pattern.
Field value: 2.5 (V)
